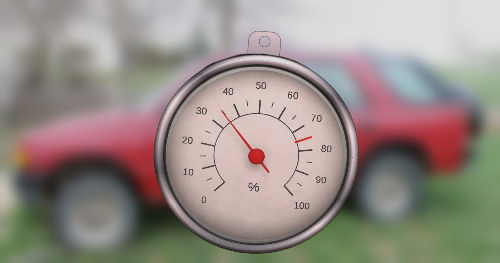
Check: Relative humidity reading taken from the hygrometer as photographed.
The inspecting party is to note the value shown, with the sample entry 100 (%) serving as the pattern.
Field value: 35 (%)
